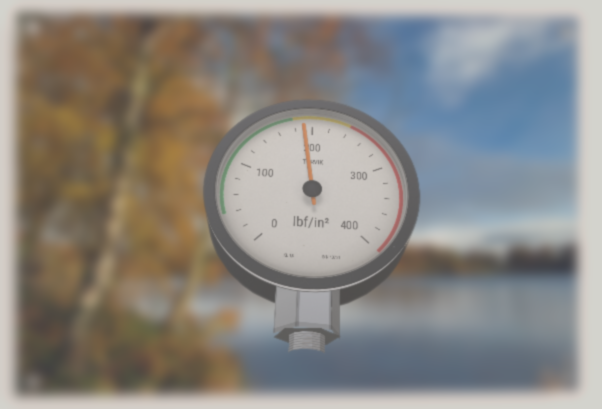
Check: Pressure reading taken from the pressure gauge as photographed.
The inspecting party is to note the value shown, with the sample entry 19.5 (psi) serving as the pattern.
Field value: 190 (psi)
